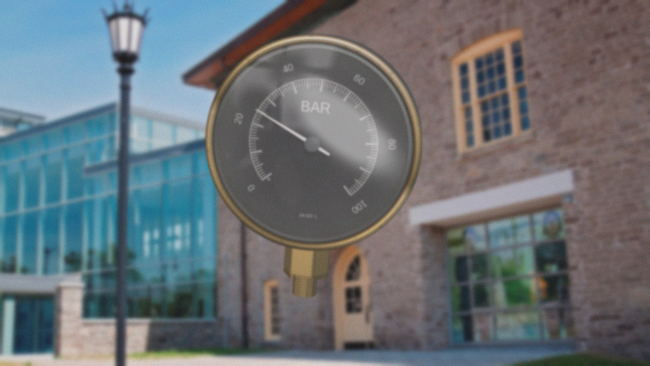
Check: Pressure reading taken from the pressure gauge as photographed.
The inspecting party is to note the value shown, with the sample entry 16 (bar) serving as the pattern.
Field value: 25 (bar)
